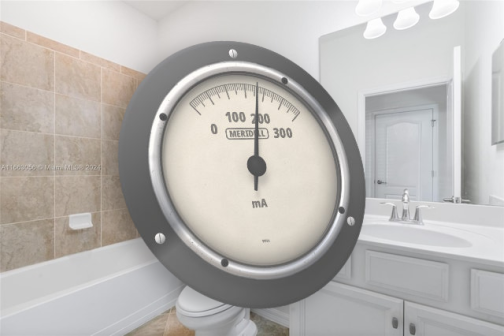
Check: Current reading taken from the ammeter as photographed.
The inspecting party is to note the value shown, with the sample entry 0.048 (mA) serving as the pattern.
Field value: 175 (mA)
